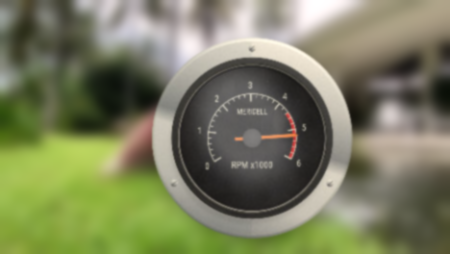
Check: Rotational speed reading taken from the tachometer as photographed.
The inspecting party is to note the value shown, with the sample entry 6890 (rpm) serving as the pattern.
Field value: 5200 (rpm)
